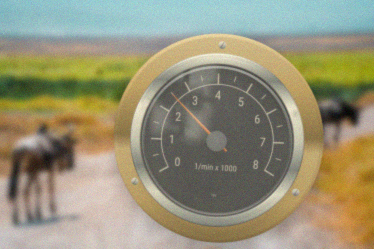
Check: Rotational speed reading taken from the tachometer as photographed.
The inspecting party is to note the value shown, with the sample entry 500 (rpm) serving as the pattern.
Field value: 2500 (rpm)
